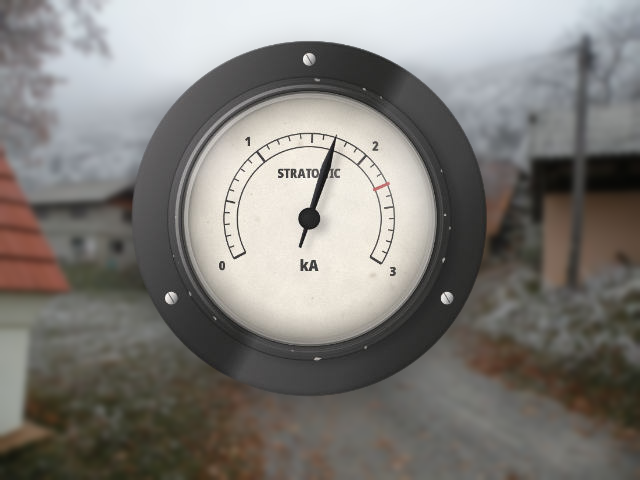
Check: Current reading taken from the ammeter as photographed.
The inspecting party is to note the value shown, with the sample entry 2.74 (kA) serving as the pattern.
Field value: 1.7 (kA)
